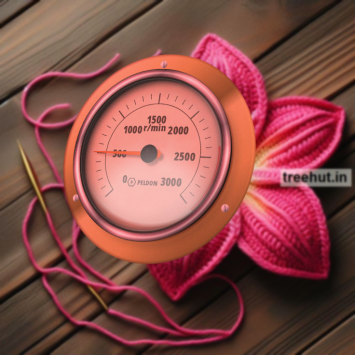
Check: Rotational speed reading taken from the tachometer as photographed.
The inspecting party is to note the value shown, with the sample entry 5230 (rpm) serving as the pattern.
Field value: 500 (rpm)
